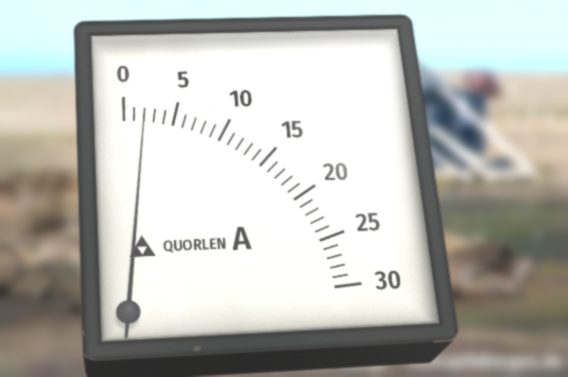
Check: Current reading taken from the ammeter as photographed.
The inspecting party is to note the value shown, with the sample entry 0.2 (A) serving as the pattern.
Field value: 2 (A)
